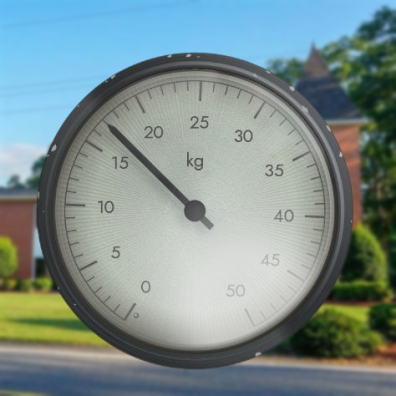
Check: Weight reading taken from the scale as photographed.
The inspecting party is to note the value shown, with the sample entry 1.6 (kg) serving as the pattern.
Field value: 17 (kg)
